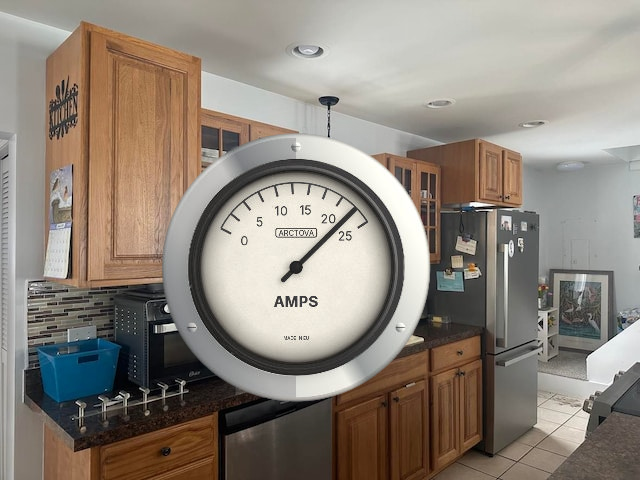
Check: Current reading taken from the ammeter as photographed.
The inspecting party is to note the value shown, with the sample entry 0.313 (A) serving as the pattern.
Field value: 22.5 (A)
